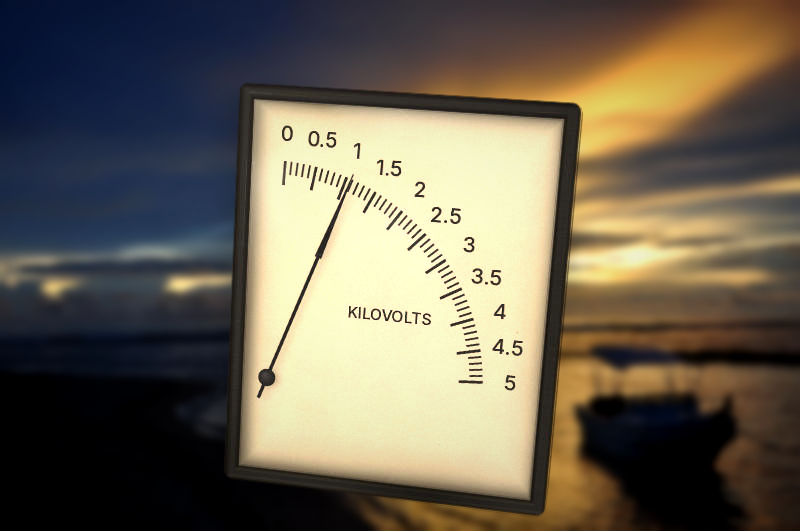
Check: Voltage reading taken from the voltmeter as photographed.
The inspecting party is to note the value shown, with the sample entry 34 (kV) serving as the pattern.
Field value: 1.1 (kV)
